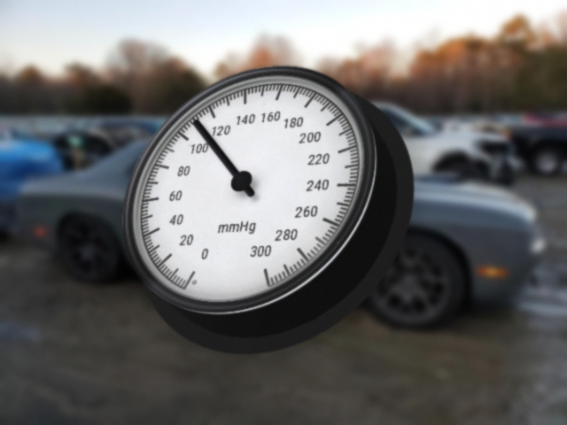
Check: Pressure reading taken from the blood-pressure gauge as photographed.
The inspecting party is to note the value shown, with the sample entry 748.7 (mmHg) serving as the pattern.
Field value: 110 (mmHg)
